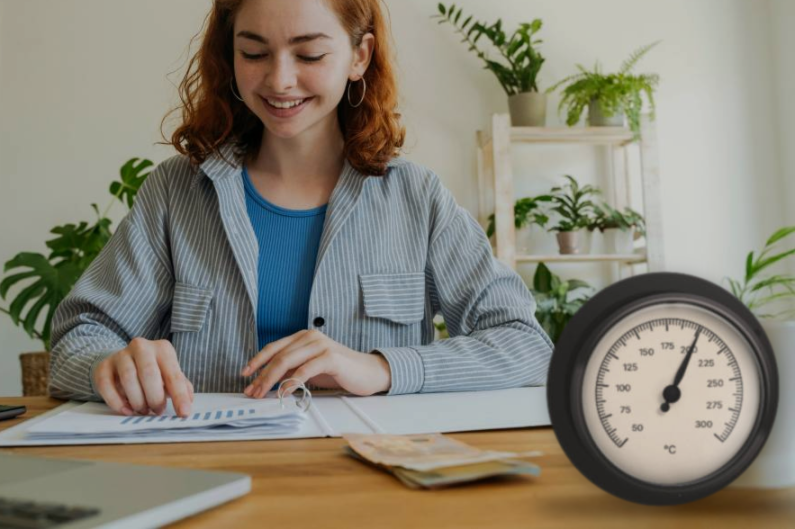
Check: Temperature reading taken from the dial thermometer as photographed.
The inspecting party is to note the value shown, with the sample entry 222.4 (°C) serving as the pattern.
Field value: 200 (°C)
